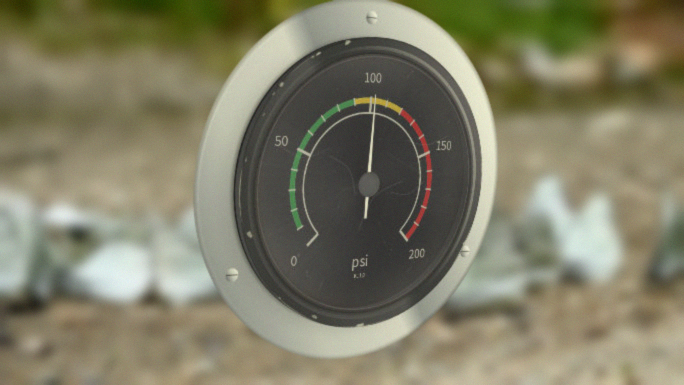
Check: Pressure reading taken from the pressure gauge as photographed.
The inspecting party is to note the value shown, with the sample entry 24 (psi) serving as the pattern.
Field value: 100 (psi)
